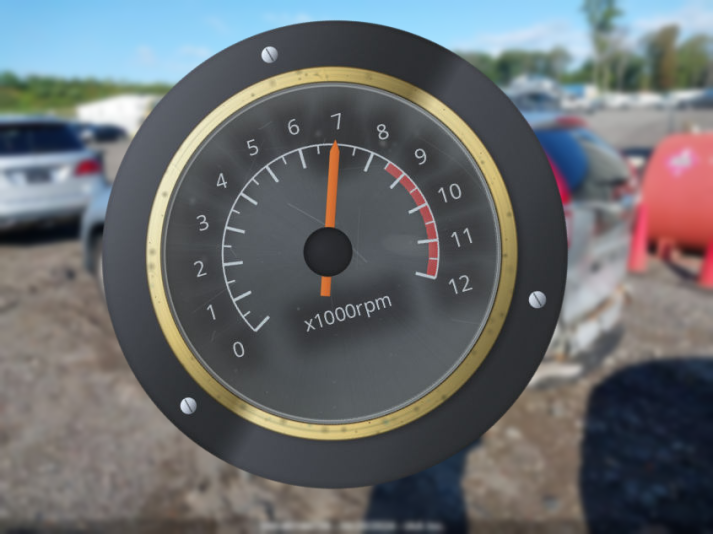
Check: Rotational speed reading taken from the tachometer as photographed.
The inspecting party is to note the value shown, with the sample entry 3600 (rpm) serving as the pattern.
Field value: 7000 (rpm)
